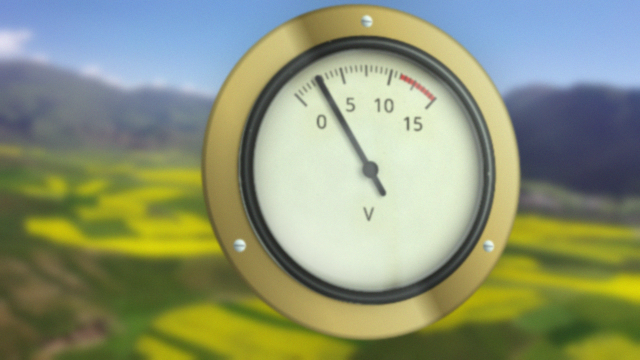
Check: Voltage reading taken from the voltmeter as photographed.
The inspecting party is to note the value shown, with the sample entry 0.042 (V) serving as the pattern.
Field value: 2.5 (V)
